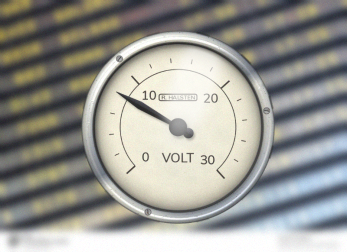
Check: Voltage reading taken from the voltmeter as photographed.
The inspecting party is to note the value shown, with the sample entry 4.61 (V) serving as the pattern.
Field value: 8 (V)
